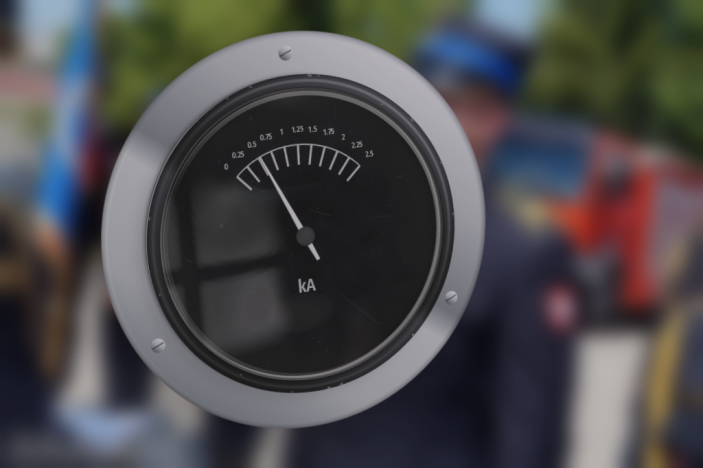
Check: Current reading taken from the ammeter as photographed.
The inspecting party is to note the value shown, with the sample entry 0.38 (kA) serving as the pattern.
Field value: 0.5 (kA)
